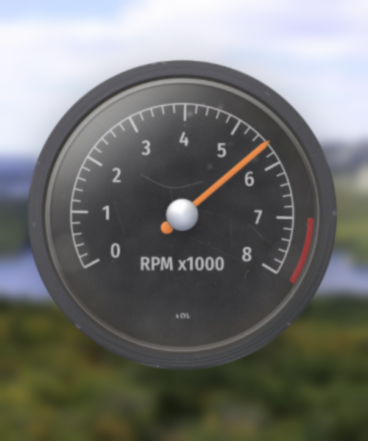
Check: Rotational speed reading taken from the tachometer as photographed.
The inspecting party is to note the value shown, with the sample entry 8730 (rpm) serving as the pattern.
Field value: 5600 (rpm)
